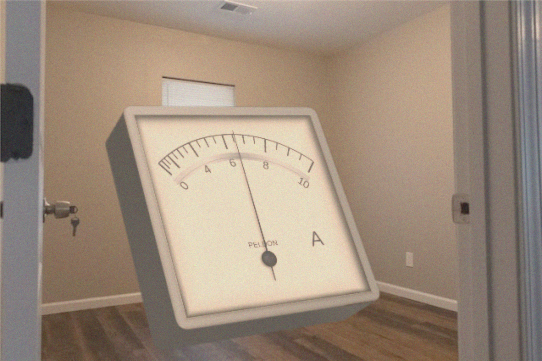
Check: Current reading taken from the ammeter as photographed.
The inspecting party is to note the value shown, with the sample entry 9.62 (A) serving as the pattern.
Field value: 6.5 (A)
